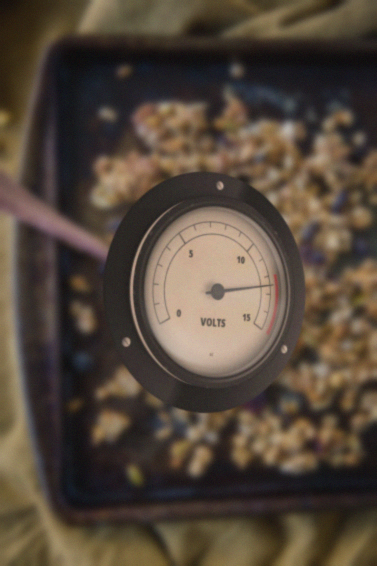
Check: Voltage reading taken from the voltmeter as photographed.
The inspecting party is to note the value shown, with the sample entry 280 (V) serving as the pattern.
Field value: 12.5 (V)
